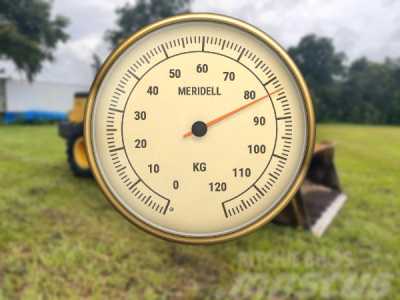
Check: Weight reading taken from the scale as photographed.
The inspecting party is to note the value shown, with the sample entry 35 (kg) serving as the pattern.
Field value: 83 (kg)
